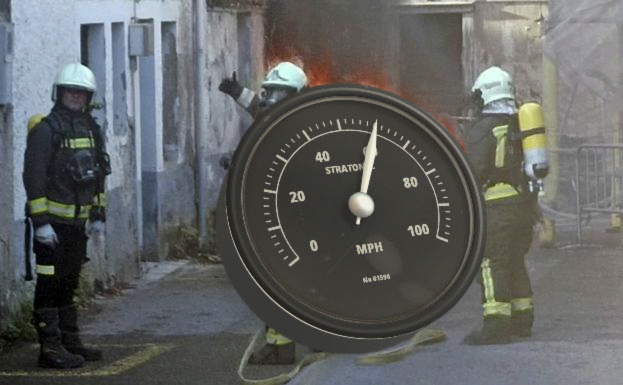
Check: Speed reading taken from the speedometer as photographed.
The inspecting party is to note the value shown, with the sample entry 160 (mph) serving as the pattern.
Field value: 60 (mph)
